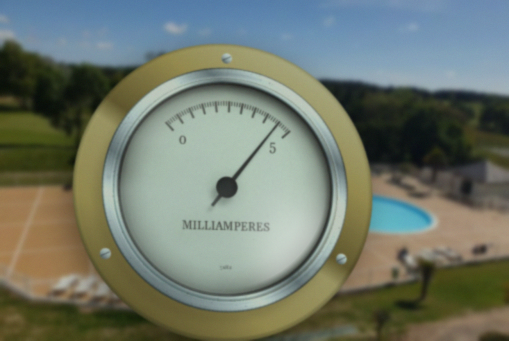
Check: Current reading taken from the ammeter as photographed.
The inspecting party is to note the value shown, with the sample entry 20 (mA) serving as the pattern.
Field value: 4.5 (mA)
